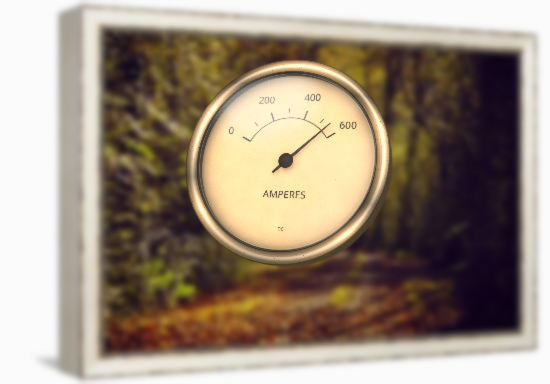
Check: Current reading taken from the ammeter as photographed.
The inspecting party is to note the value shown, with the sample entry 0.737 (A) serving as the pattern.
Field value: 550 (A)
